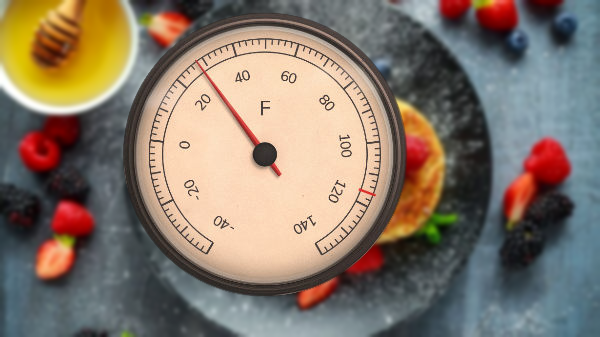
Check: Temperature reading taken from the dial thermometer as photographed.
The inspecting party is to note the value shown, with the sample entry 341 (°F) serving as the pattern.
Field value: 28 (°F)
